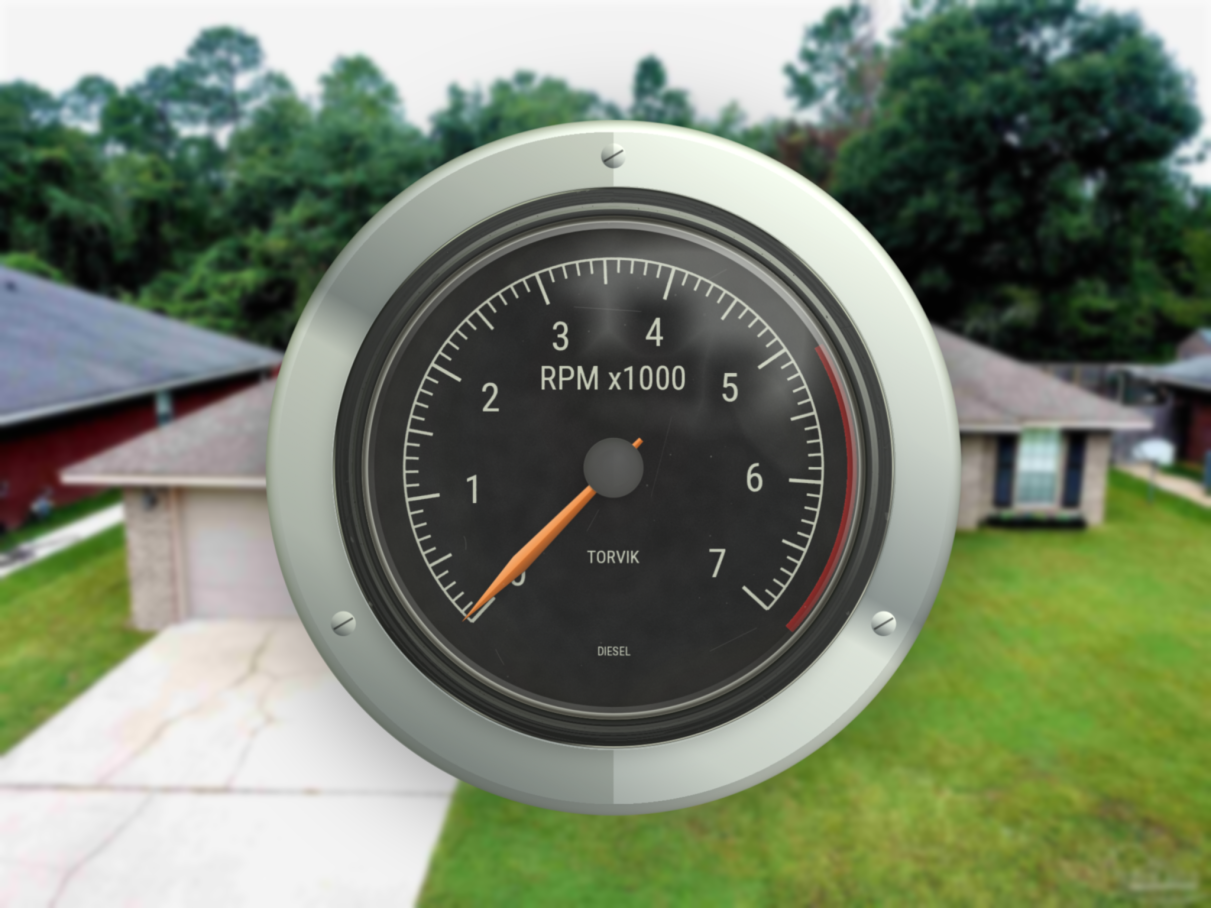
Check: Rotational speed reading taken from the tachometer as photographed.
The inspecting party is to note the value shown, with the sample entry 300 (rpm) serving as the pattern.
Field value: 50 (rpm)
